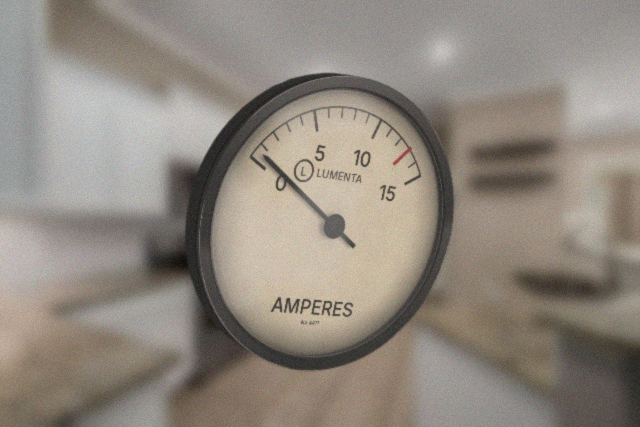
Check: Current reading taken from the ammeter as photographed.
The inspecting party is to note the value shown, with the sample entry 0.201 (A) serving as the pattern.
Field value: 0.5 (A)
